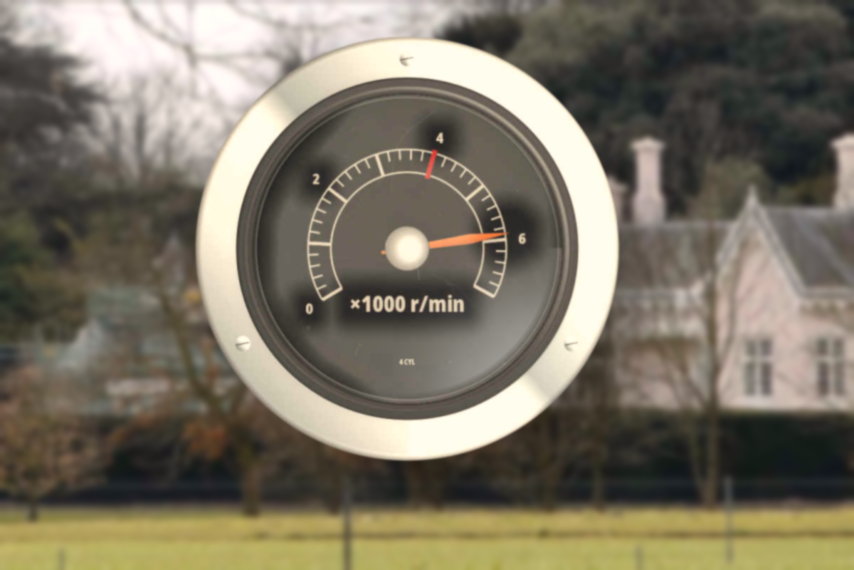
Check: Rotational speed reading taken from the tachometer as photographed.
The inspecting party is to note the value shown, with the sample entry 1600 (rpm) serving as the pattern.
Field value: 5900 (rpm)
